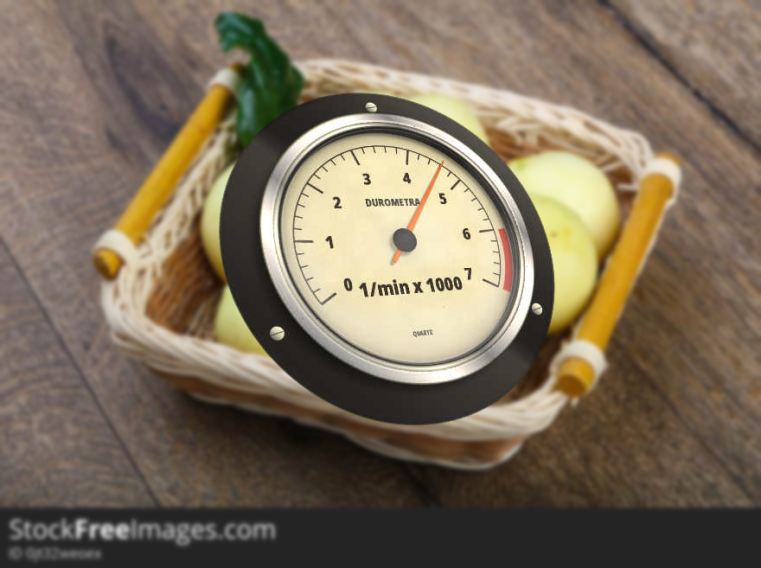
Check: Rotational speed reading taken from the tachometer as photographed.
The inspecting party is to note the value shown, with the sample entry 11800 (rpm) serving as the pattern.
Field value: 4600 (rpm)
